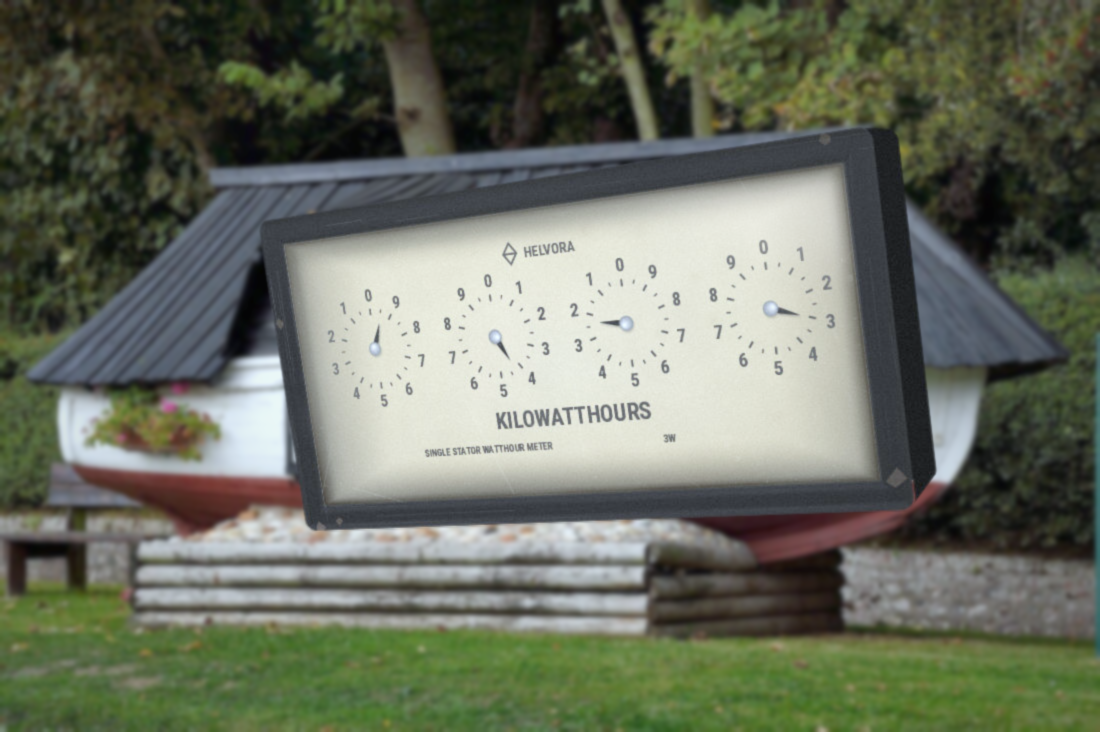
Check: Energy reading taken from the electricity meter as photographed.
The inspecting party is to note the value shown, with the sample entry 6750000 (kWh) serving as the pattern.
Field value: 9423 (kWh)
